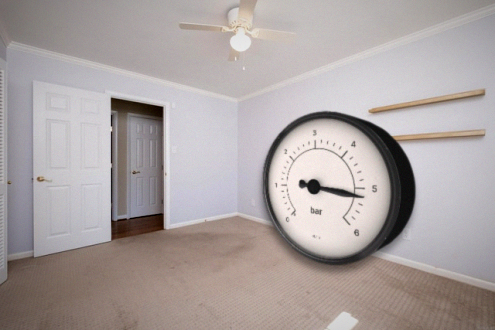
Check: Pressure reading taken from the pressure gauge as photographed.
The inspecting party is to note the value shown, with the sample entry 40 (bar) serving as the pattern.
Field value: 5.2 (bar)
